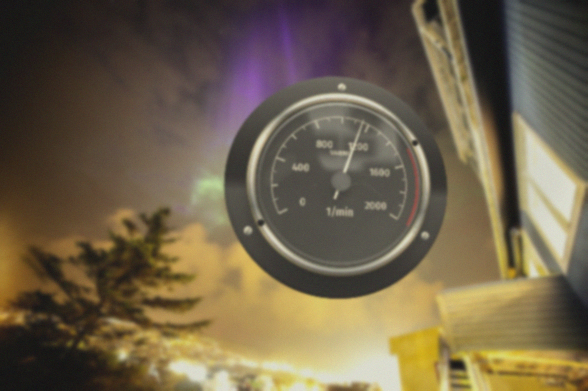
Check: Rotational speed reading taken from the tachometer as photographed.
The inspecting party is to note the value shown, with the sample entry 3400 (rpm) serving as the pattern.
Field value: 1150 (rpm)
